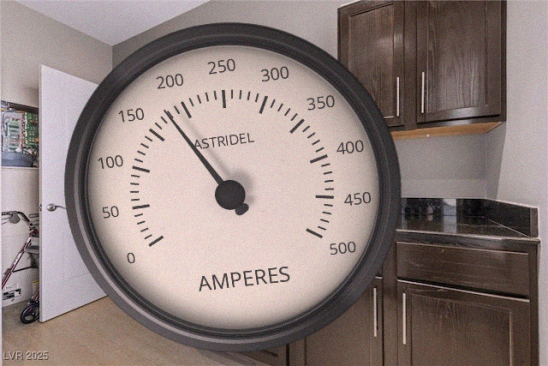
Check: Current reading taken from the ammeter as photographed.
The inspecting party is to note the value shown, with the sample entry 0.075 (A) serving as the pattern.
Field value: 180 (A)
